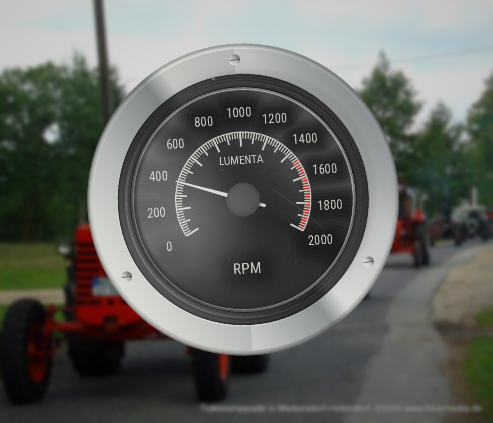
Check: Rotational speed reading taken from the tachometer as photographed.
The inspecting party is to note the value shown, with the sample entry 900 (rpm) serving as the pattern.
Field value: 400 (rpm)
